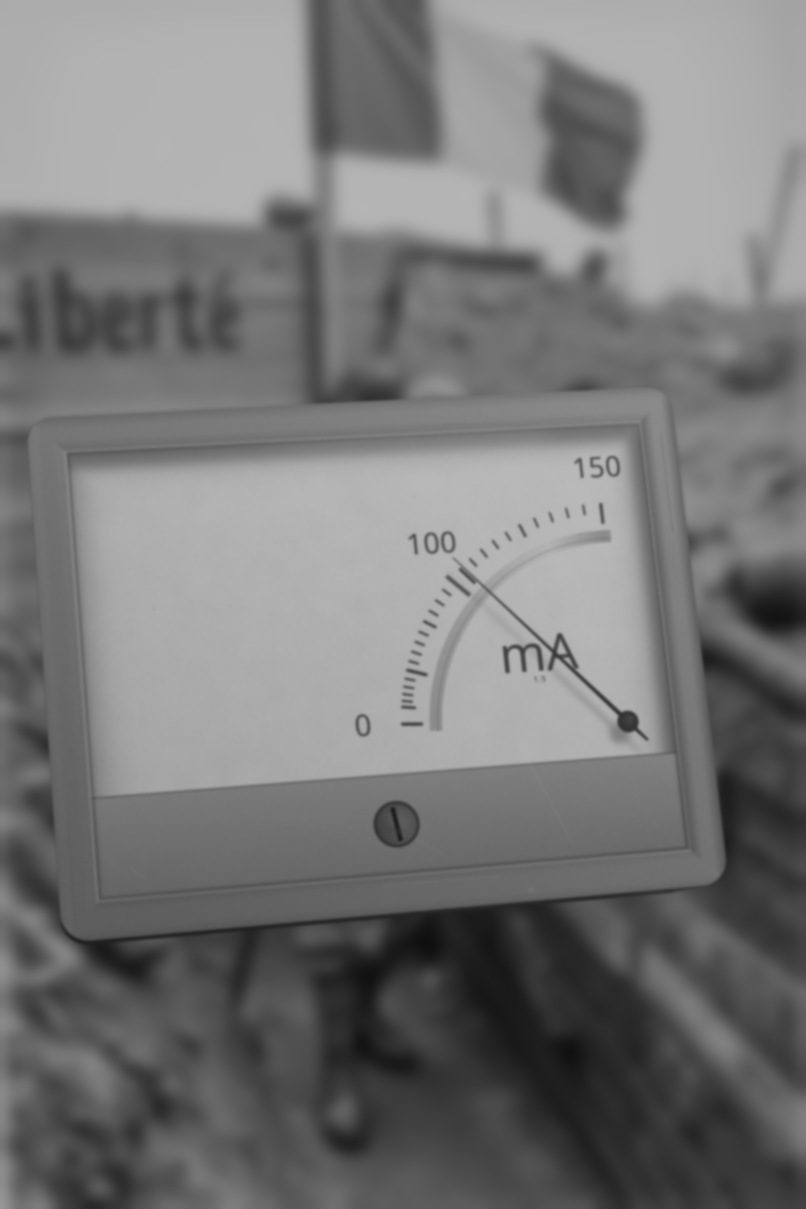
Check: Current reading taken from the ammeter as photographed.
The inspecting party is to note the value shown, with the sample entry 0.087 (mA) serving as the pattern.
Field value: 100 (mA)
